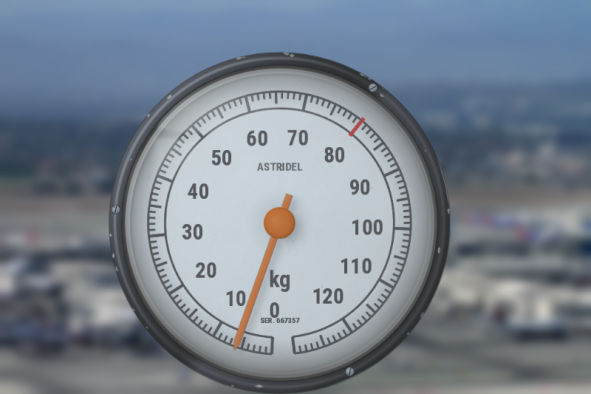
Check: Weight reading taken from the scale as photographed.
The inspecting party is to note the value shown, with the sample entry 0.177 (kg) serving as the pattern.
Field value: 6 (kg)
